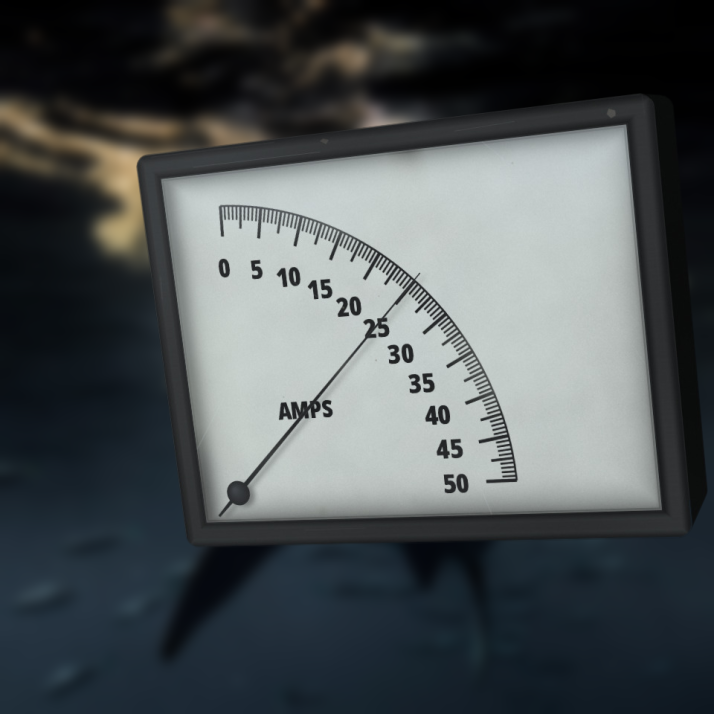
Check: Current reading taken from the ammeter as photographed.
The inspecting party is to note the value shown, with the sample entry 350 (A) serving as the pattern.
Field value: 25 (A)
